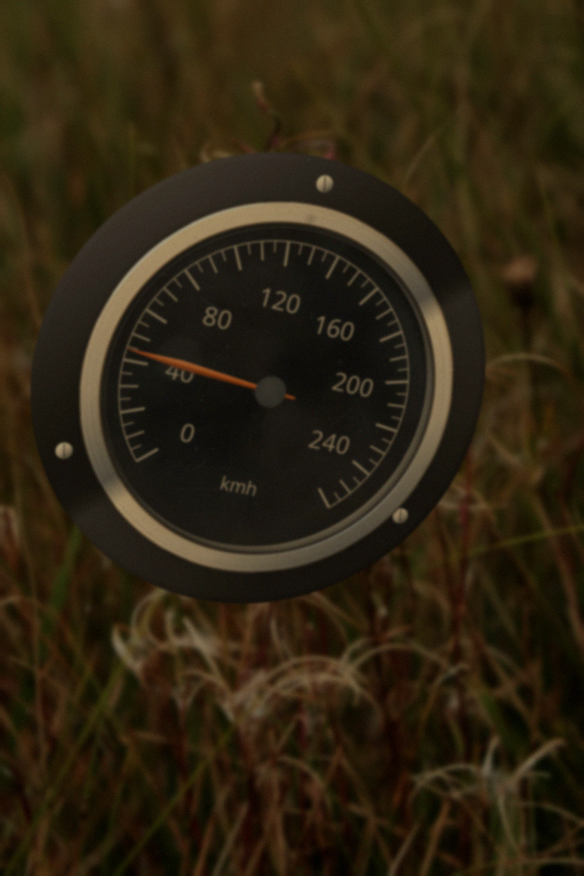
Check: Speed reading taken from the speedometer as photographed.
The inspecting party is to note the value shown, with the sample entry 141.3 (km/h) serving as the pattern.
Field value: 45 (km/h)
